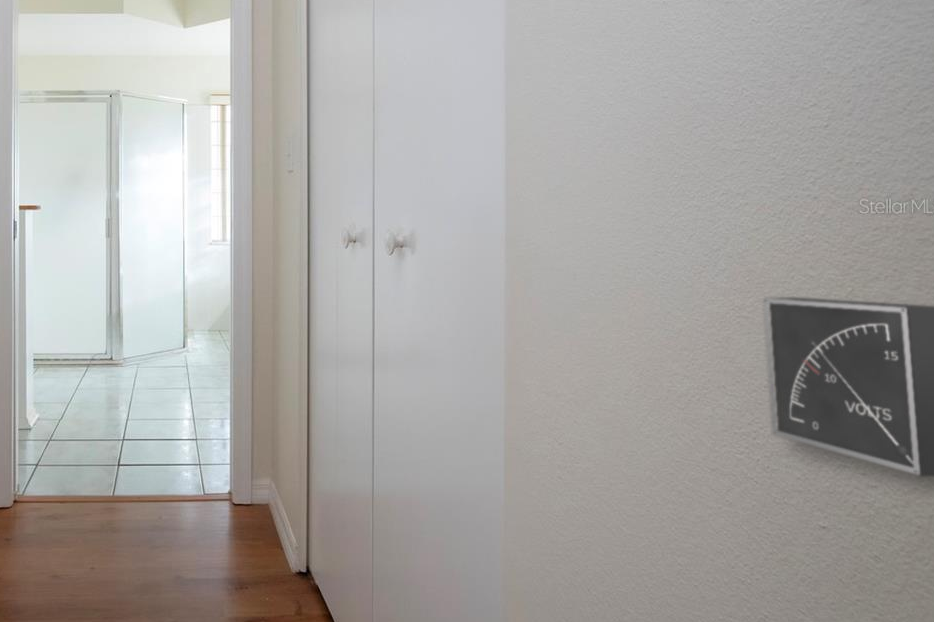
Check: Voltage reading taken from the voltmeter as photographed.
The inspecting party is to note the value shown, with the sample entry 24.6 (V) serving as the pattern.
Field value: 11 (V)
